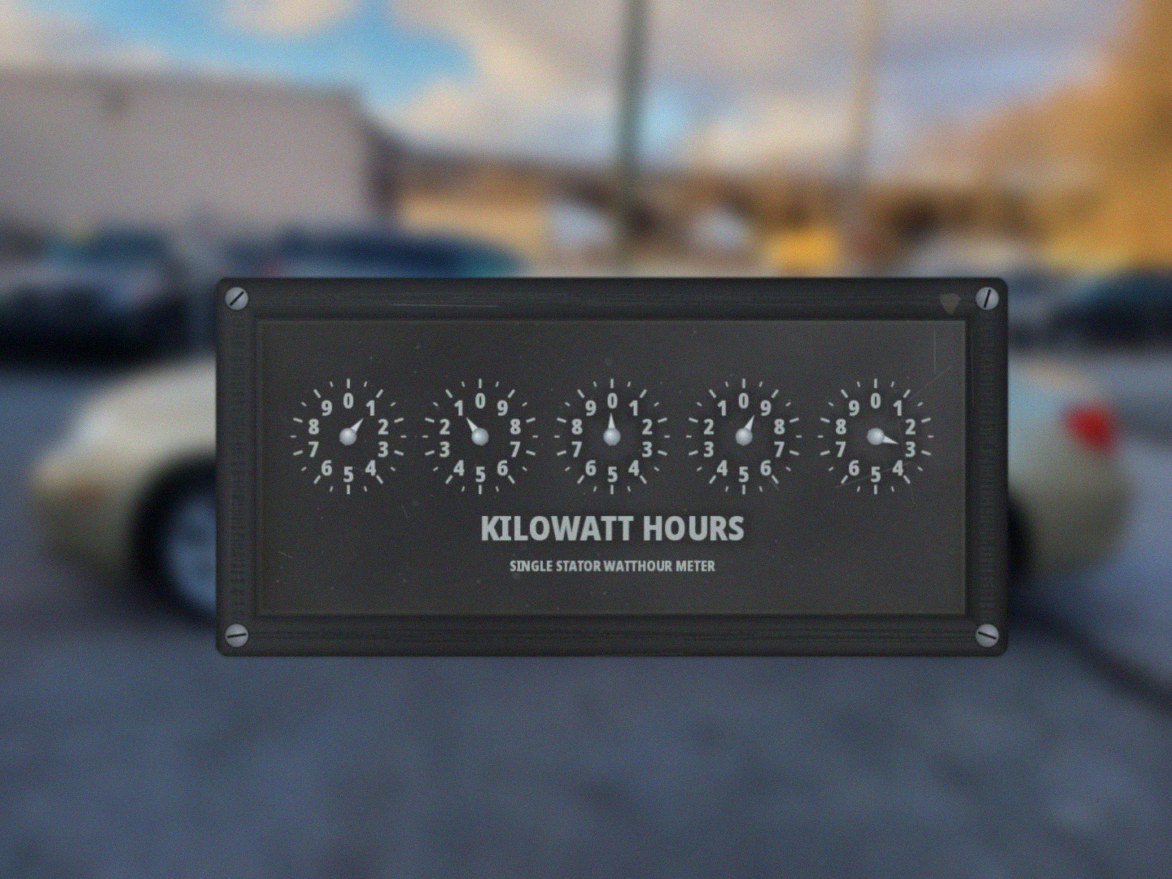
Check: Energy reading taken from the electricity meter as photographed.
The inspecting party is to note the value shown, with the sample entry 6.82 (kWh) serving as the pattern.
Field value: 10993 (kWh)
